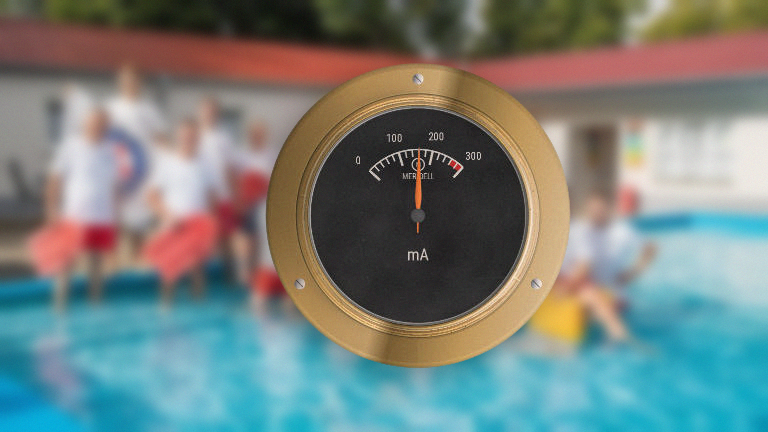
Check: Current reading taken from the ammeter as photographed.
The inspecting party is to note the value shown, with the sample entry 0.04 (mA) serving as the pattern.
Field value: 160 (mA)
